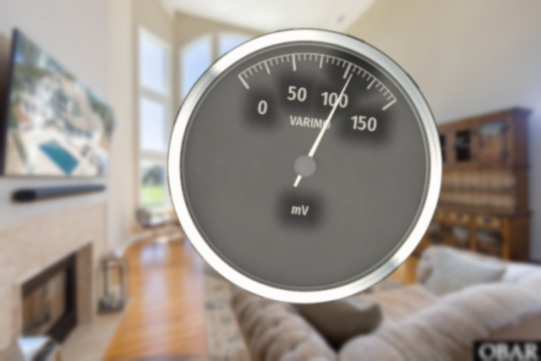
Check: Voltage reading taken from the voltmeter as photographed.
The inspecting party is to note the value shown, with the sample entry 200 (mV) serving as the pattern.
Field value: 105 (mV)
